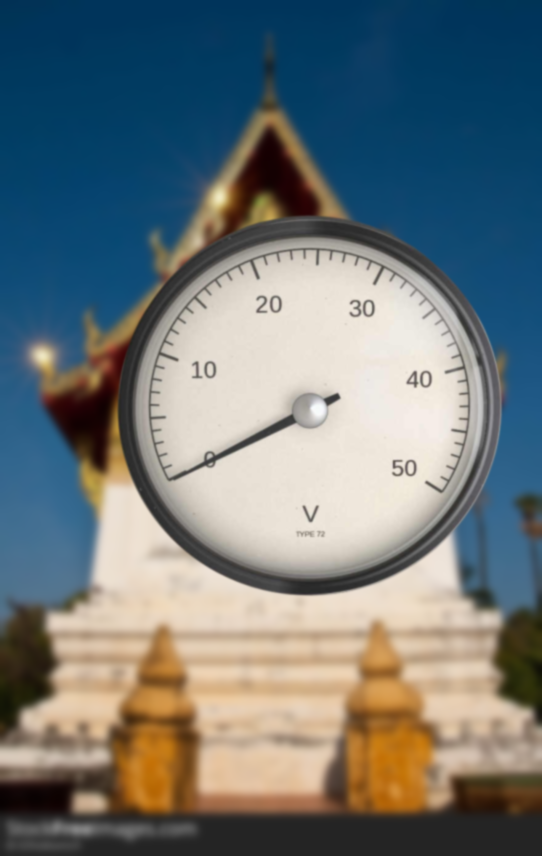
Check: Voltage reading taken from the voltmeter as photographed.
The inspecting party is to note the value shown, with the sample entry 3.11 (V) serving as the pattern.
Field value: 0 (V)
